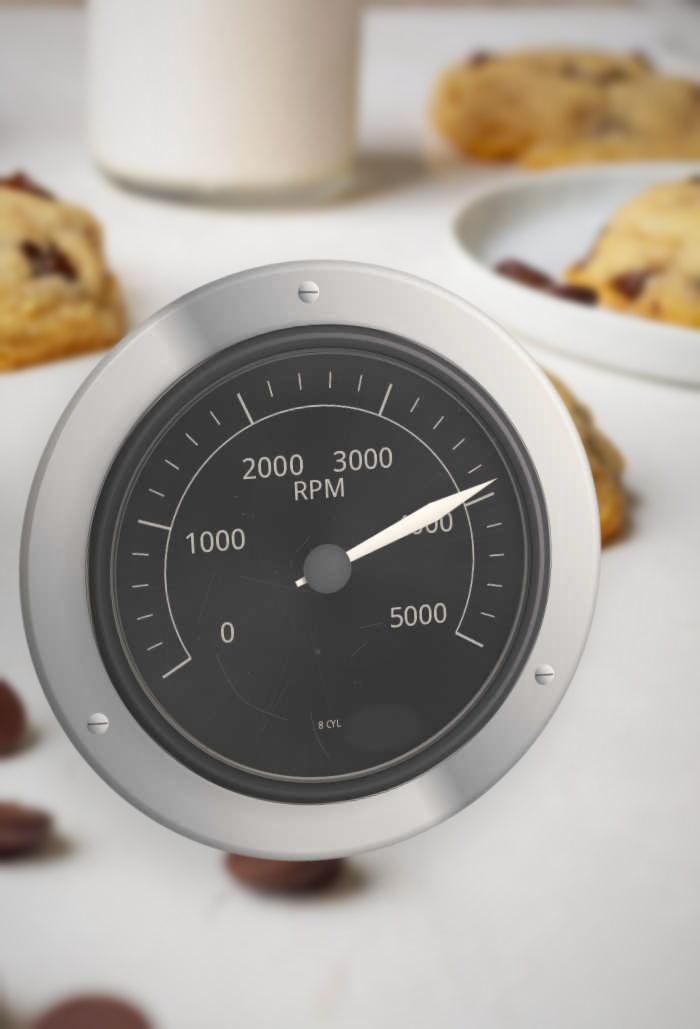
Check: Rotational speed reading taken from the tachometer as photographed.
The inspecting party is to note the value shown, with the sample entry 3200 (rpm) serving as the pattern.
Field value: 3900 (rpm)
